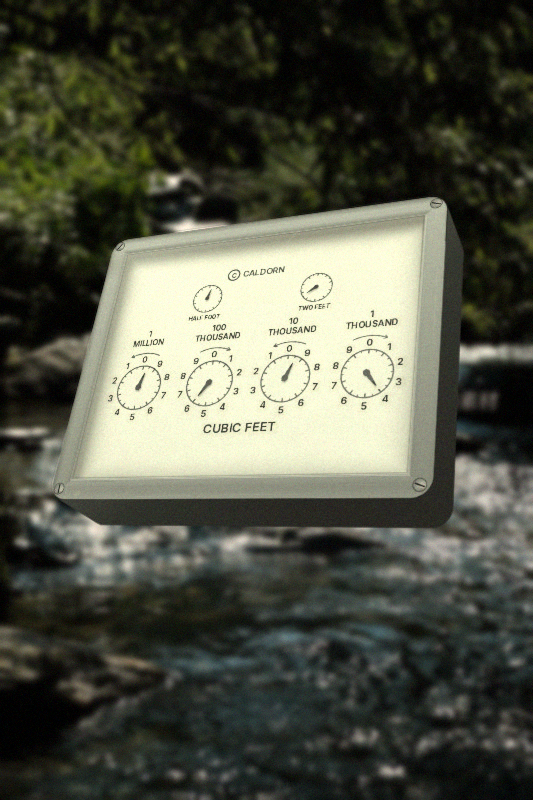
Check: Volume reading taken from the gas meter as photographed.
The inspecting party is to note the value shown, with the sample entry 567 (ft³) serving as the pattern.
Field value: 959400 (ft³)
